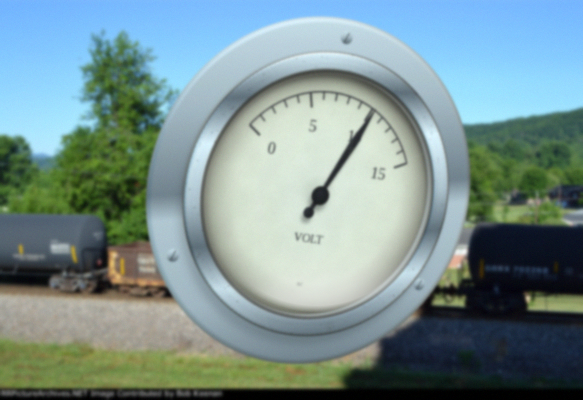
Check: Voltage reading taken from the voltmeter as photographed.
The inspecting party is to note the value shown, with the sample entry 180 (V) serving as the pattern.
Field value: 10 (V)
